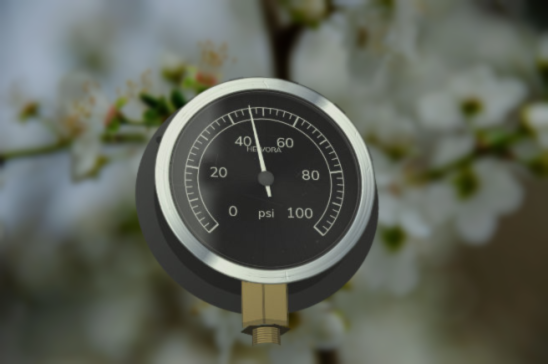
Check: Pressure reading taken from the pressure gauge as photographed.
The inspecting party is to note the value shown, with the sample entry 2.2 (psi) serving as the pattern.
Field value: 46 (psi)
